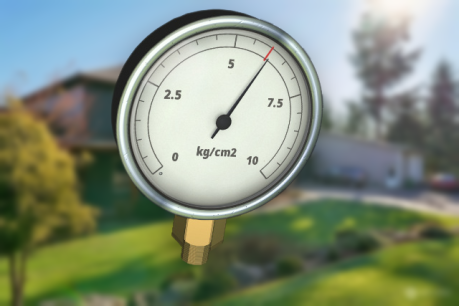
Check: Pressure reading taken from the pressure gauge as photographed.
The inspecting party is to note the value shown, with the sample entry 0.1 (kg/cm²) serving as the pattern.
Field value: 6 (kg/cm²)
